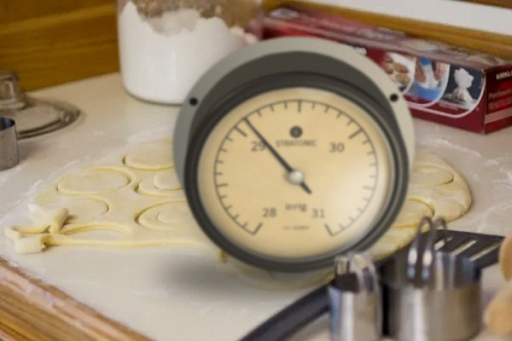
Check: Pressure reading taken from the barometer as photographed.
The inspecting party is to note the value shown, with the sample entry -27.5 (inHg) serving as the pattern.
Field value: 29.1 (inHg)
